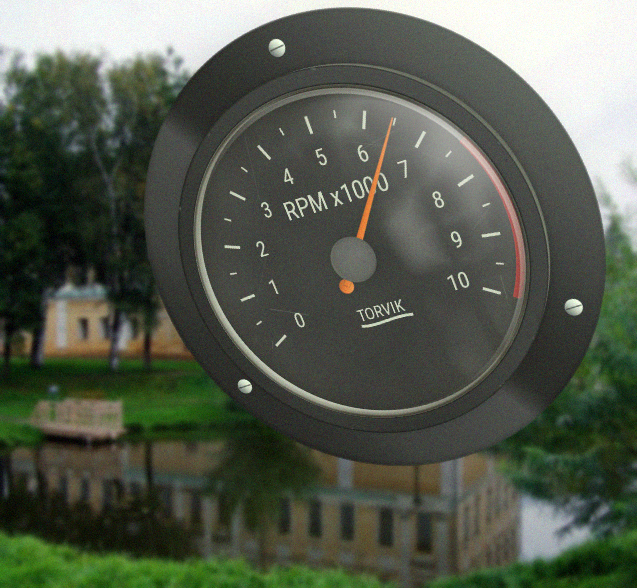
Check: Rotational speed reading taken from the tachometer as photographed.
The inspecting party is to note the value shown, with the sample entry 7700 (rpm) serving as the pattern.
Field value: 6500 (rpm)
